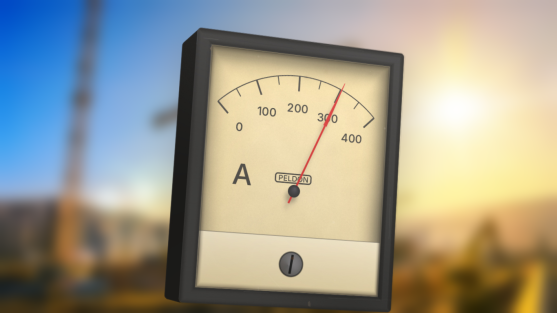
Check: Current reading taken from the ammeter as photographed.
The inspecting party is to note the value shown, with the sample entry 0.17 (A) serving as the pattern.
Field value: 300 (A)
